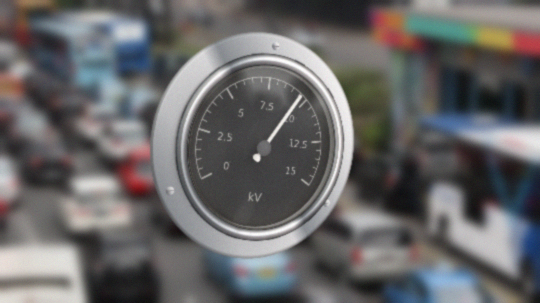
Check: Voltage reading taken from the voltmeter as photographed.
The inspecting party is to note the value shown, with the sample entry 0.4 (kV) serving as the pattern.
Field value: 9.5 (kV)
